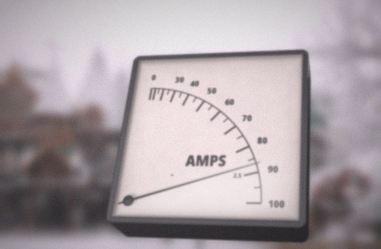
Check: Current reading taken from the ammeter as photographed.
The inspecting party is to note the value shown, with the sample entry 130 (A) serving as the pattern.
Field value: 87.5 (A)
